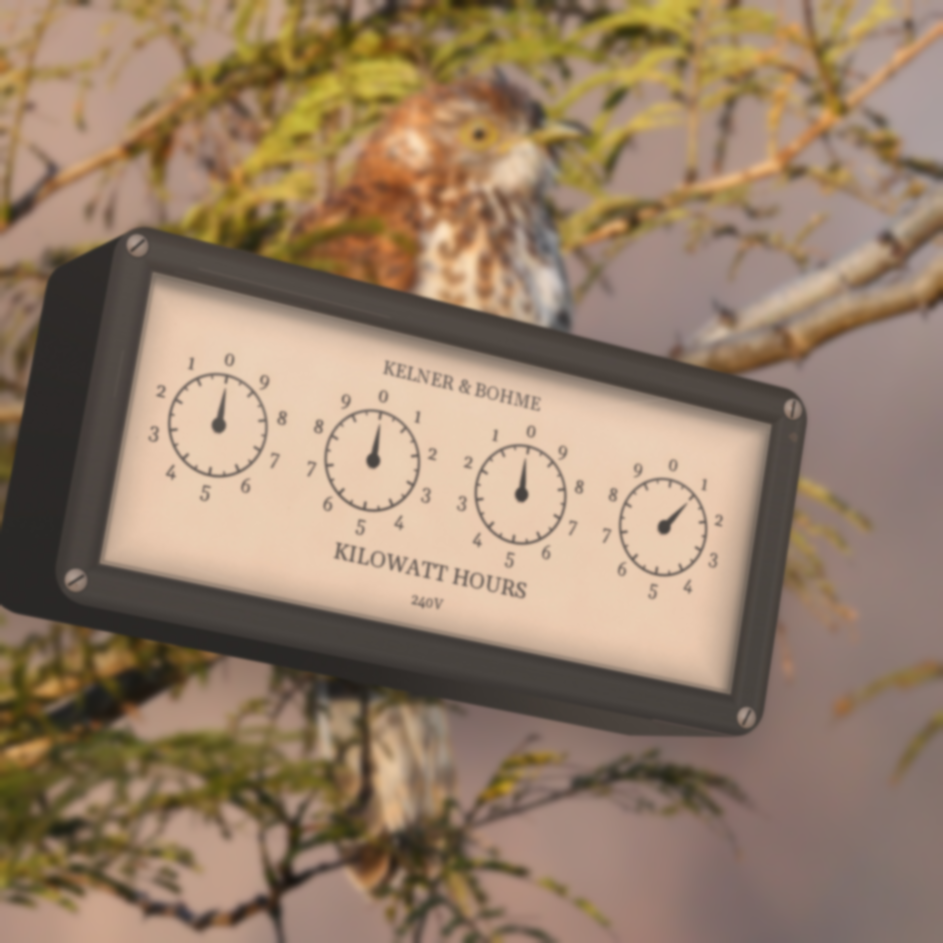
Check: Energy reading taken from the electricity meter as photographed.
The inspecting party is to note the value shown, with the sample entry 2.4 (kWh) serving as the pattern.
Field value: 1 (kWh)
